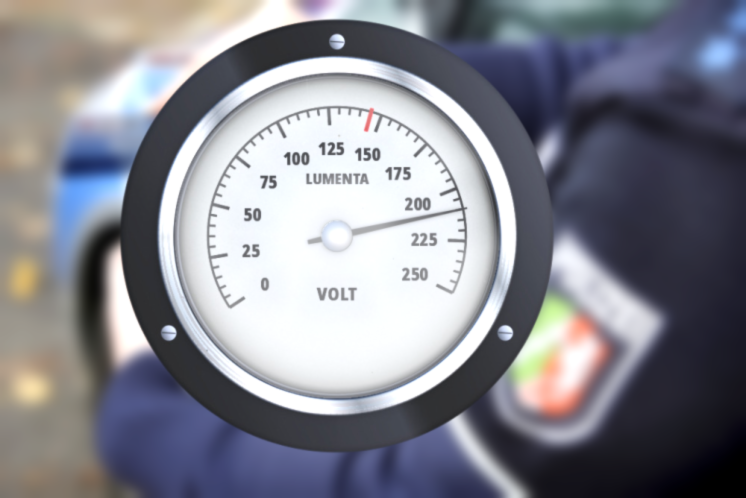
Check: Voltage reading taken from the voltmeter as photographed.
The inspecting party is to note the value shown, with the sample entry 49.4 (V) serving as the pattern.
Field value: 210 (V)
